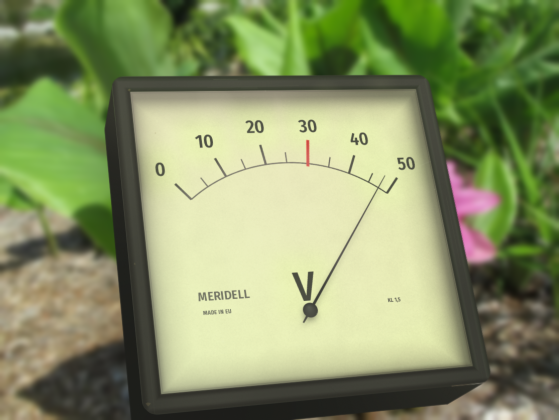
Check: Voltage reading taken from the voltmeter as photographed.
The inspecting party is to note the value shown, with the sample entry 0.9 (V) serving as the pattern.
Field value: 47.5 (V)
